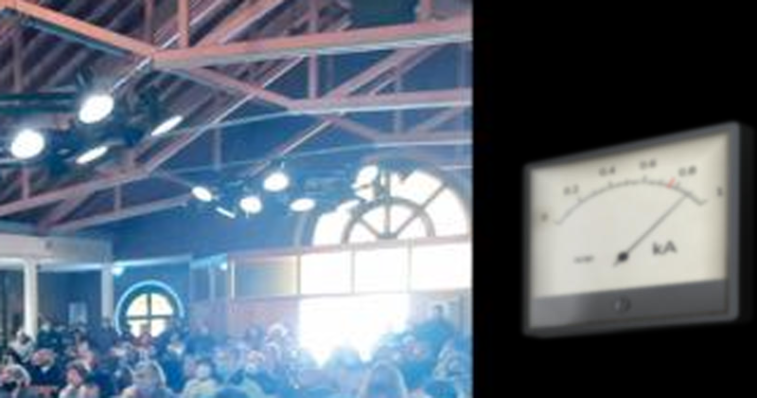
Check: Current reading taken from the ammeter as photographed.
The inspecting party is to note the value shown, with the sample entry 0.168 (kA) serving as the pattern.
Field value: 0.9 (kA)
